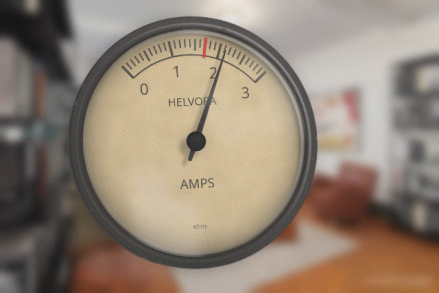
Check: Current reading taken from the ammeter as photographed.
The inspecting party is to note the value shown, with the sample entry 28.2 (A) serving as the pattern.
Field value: 2.1 (A)
